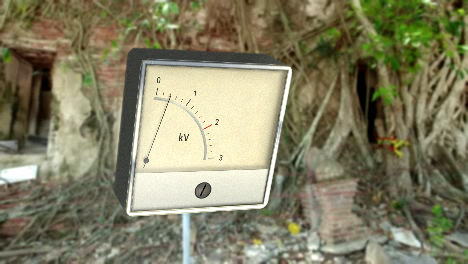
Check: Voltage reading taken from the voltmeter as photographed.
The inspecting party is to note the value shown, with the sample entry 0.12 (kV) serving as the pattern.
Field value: 0.4 (kV)
